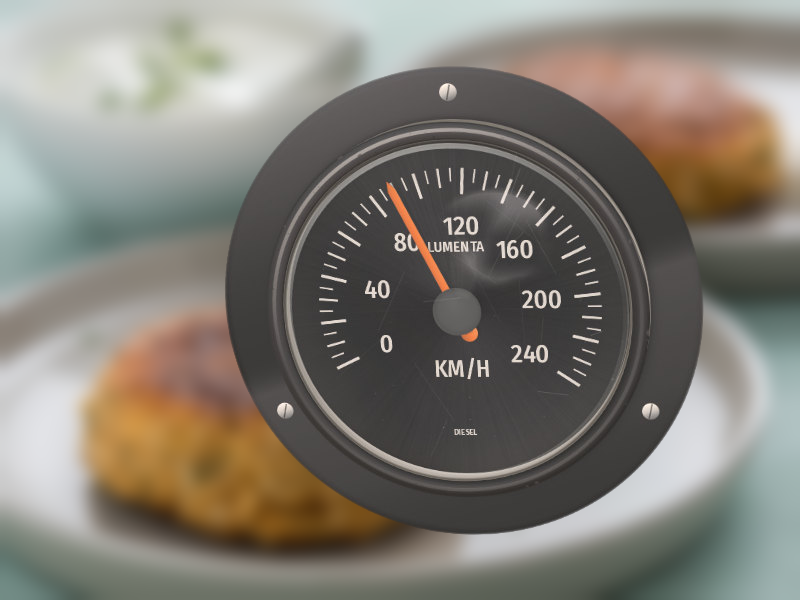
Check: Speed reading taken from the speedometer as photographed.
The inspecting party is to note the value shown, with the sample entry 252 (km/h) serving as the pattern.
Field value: 90 (km/h)
